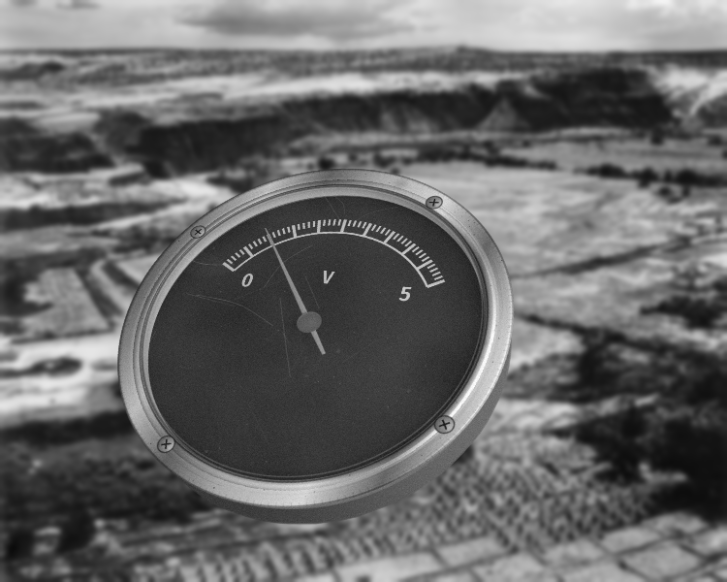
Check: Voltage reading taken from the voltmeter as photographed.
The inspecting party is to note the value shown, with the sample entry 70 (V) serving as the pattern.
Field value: 1 (V)
